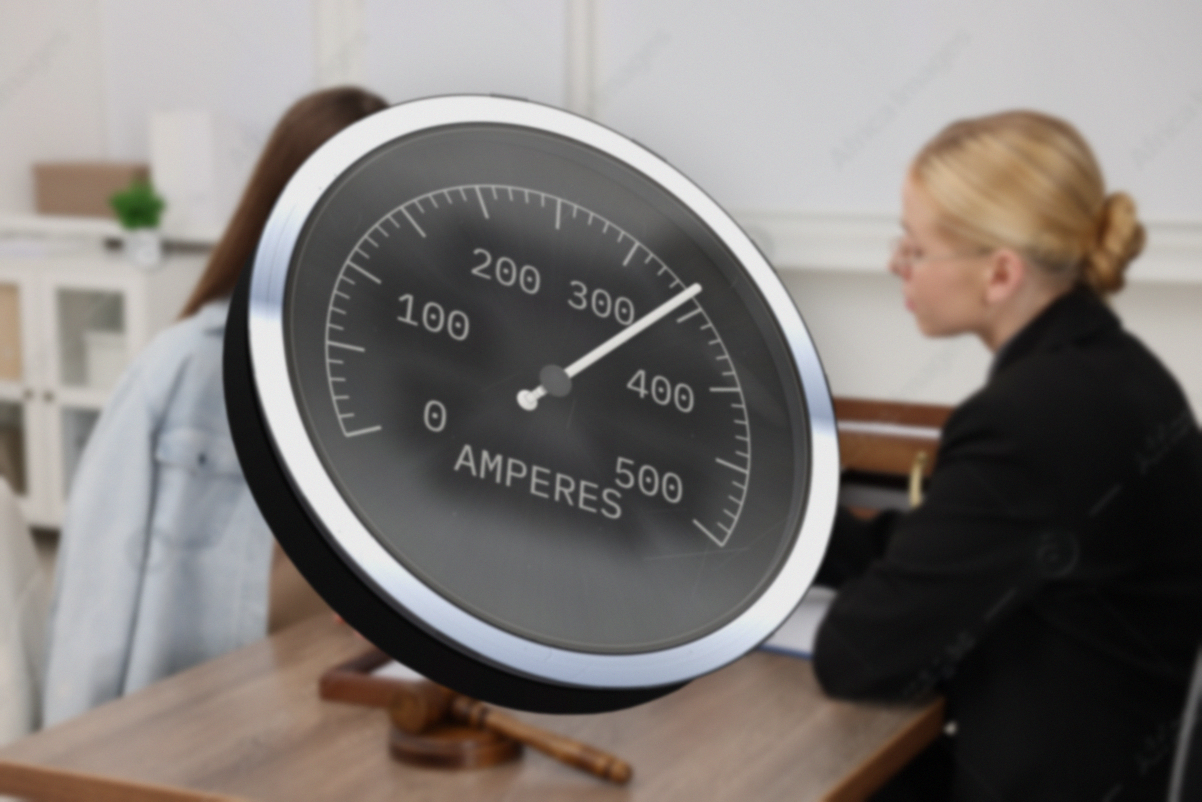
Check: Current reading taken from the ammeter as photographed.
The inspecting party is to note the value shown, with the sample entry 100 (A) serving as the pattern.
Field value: 340 (A)
